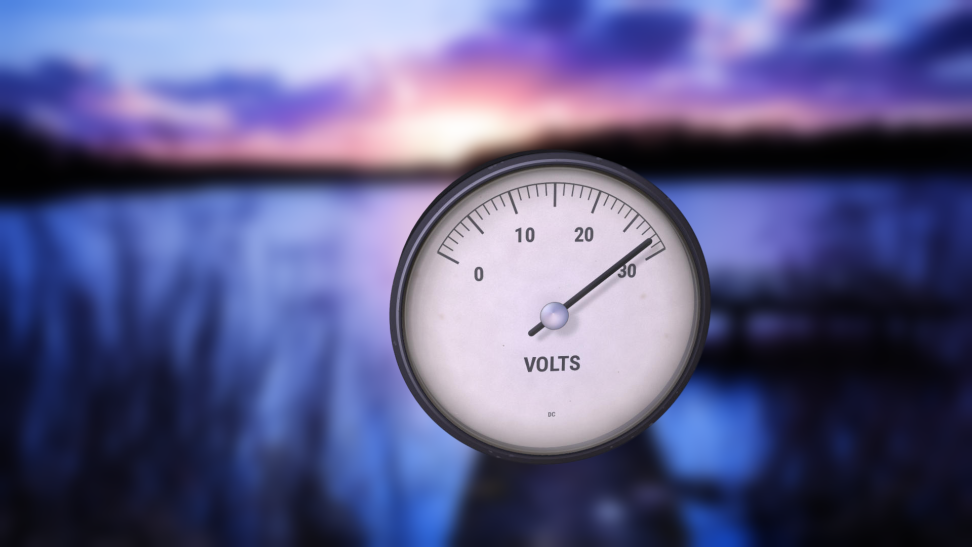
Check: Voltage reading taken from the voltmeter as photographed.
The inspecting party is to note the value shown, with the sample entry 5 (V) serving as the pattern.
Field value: 28 (V)
